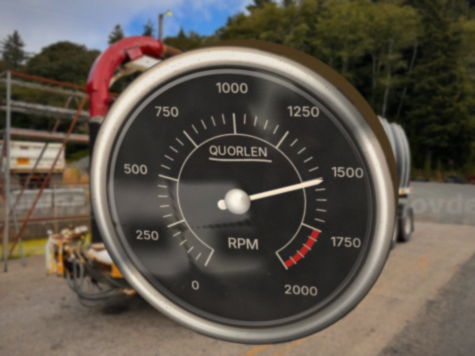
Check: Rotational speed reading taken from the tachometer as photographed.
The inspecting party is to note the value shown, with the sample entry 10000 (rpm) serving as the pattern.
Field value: 1500 (rpm)
